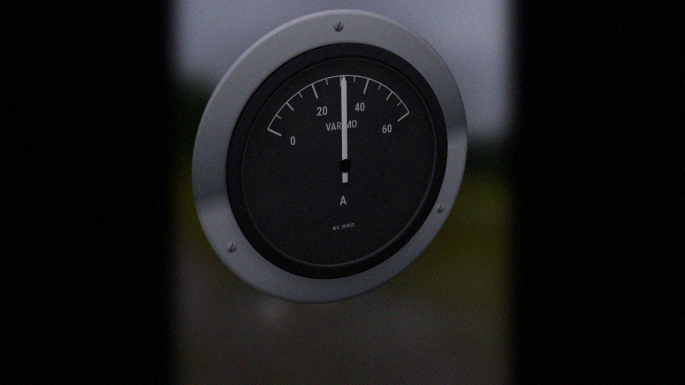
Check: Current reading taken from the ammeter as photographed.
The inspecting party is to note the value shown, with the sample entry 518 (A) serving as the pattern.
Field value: 30 (A)
